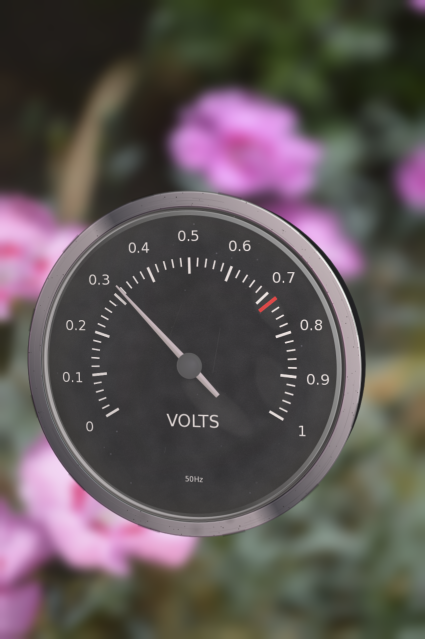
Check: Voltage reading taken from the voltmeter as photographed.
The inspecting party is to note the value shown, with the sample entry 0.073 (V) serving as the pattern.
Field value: 0.32 (V)
